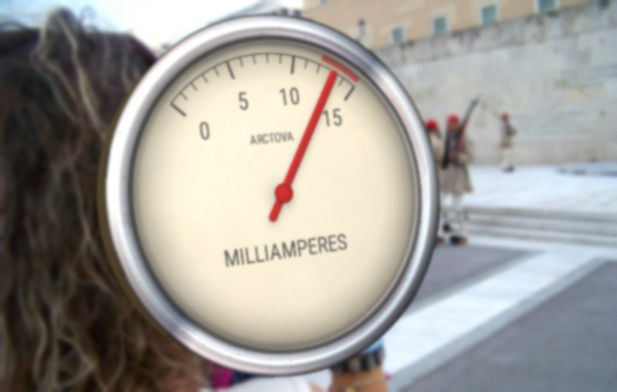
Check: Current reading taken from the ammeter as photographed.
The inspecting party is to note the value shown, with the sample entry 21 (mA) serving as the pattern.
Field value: 13 (mA)
